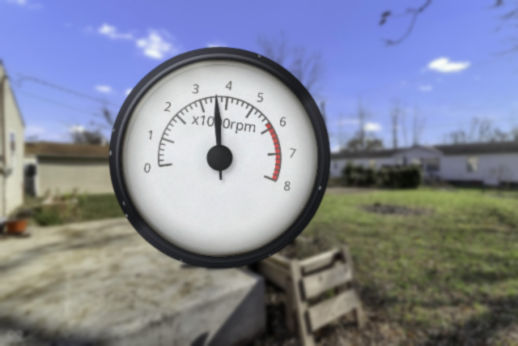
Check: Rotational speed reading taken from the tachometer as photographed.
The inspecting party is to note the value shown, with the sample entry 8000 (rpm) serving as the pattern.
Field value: 3600 (rpm)
